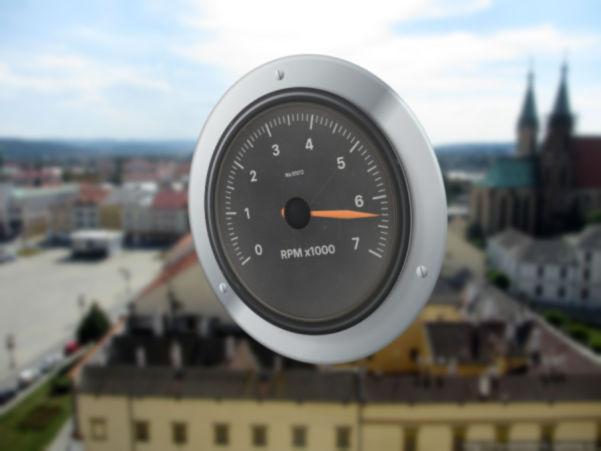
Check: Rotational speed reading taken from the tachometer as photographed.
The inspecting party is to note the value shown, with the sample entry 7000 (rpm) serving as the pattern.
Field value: 6300 (rpm)
